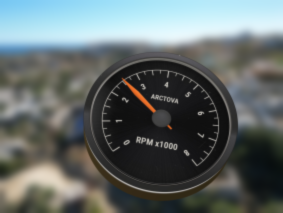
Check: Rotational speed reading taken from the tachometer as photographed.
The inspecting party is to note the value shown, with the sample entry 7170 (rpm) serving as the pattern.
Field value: 2500 (rpm)
